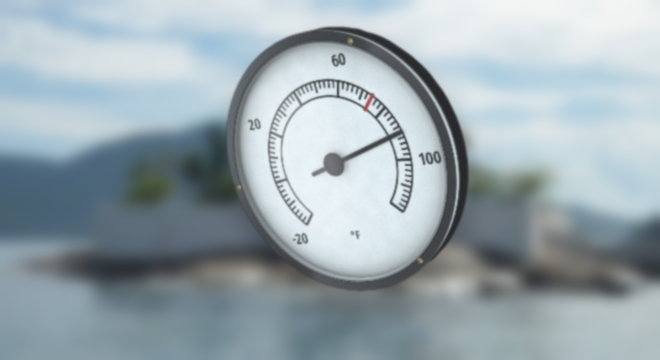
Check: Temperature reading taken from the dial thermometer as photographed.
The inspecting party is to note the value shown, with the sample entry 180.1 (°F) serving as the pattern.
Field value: 90 (°F)
